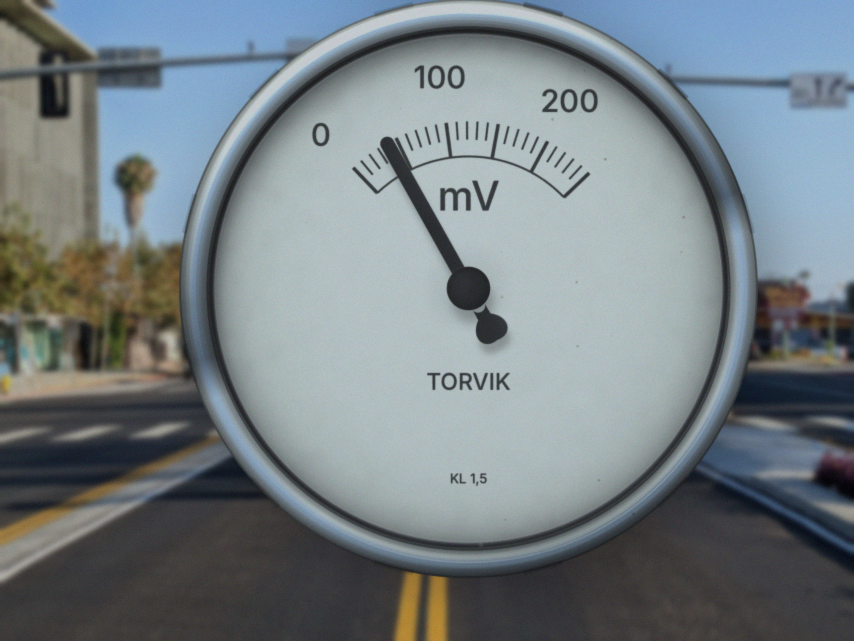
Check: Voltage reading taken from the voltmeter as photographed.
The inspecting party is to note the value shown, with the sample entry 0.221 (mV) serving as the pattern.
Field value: 40 (mV)
